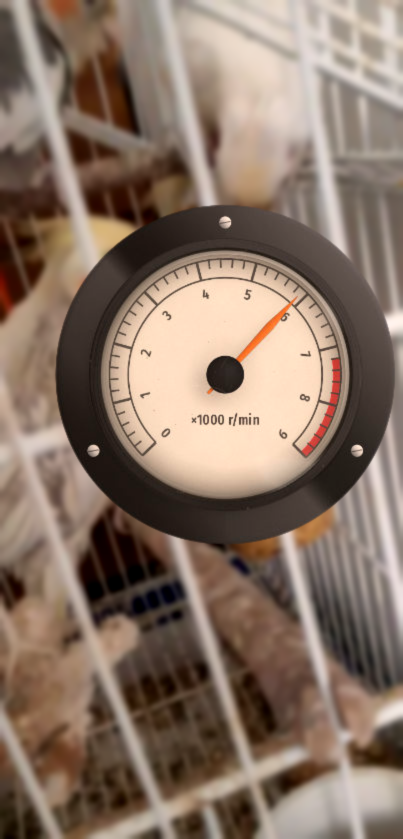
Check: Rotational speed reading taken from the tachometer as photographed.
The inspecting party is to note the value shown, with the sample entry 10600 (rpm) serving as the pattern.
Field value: 5900 (rpm)
